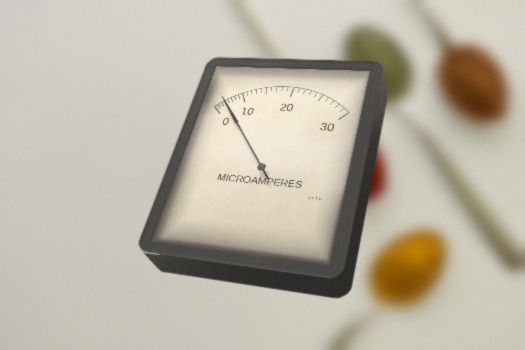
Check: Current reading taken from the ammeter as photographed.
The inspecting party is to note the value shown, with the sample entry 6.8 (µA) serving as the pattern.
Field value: 5 (µA)
